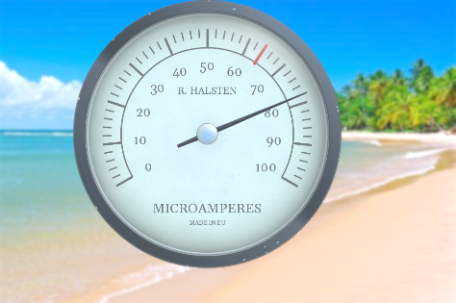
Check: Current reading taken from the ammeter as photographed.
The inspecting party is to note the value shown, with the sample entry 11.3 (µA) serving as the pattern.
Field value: 78 (µA)
